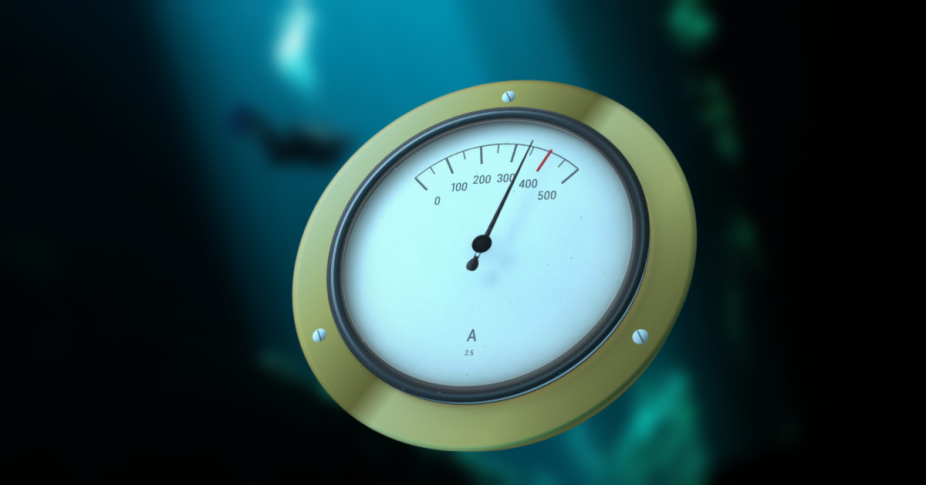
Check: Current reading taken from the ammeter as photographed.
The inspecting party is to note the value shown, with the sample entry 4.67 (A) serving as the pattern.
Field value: 350 (A)
